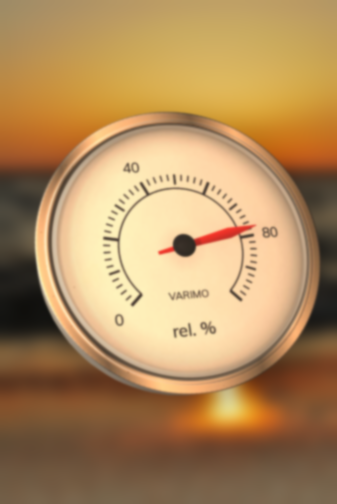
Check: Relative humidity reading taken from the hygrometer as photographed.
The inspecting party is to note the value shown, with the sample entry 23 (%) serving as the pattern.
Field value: 78 (%)
